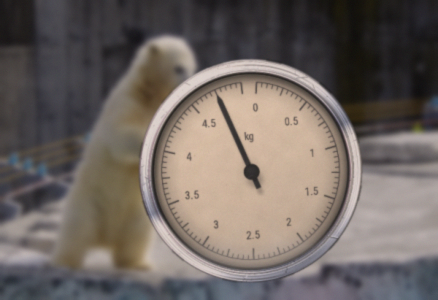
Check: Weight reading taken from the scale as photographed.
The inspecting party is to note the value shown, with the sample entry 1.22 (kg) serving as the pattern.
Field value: 4.75 (kg)
